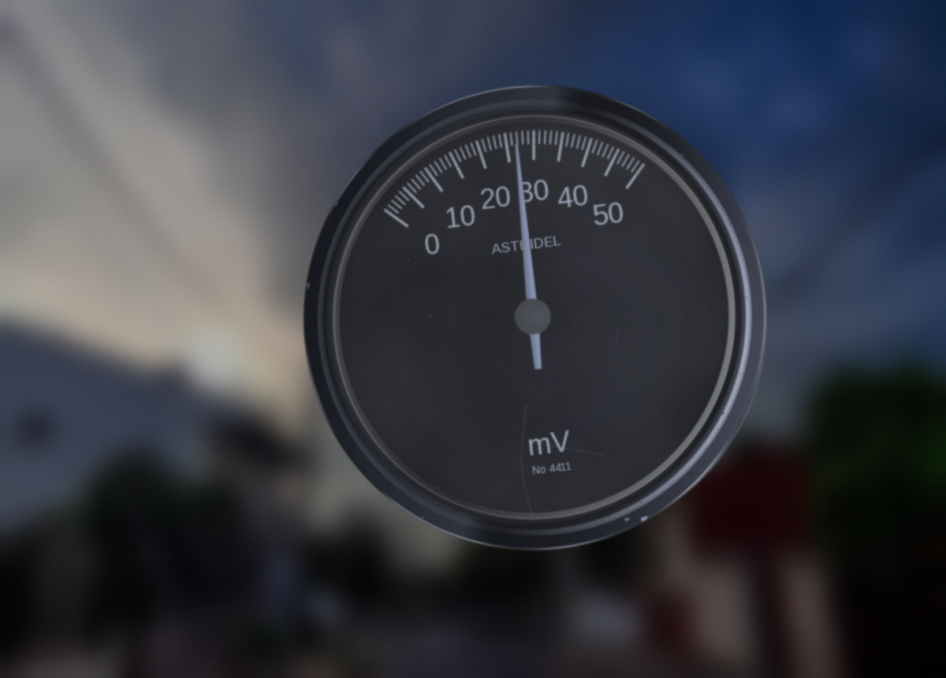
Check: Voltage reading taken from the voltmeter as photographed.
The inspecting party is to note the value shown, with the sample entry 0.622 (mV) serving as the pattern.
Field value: 27 (mV)
